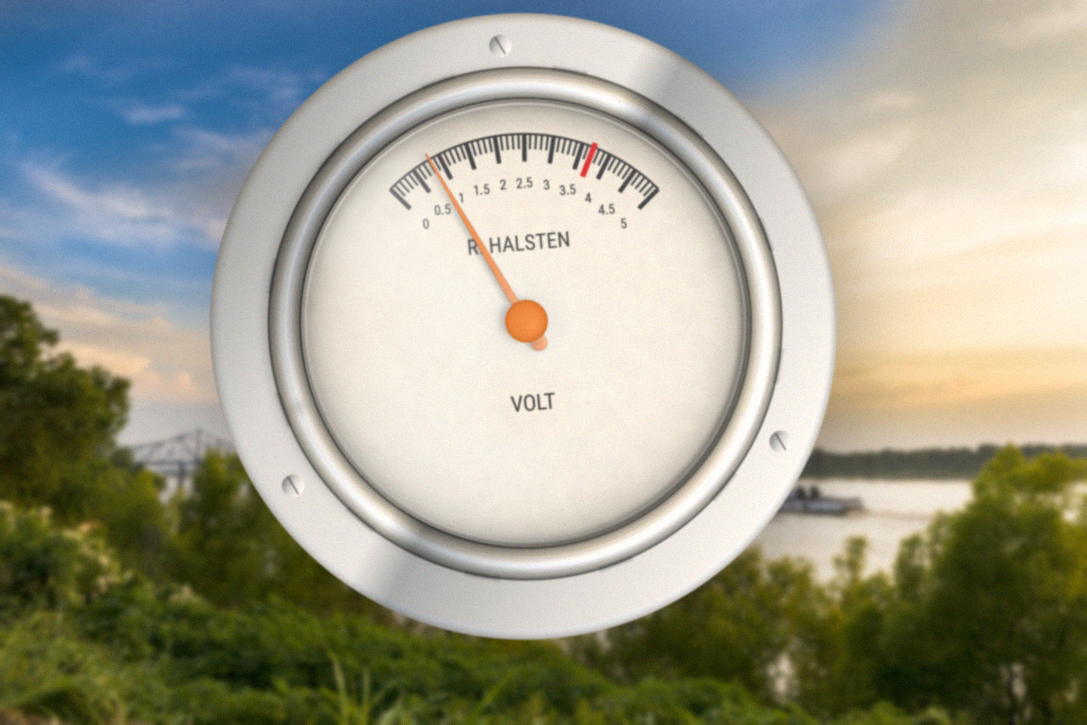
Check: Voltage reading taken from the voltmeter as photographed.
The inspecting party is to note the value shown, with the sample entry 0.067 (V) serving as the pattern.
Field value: 0.8 (V)
